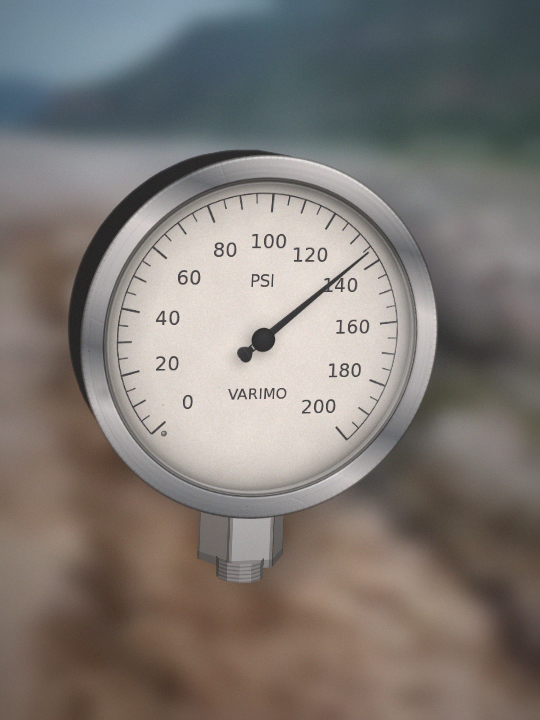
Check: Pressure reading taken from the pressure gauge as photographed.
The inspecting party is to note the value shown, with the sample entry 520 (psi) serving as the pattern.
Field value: 135 (psi)
